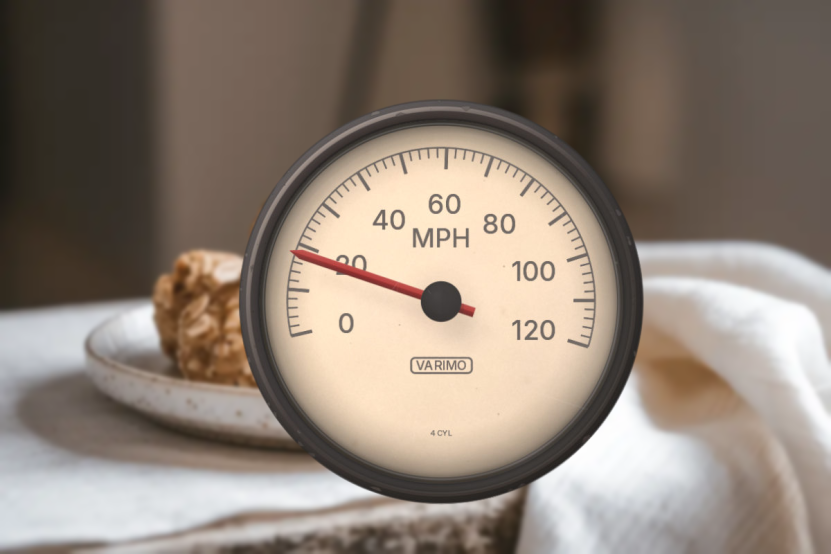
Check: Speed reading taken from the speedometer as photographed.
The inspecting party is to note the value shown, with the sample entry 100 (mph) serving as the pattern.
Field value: 18 (mph)
